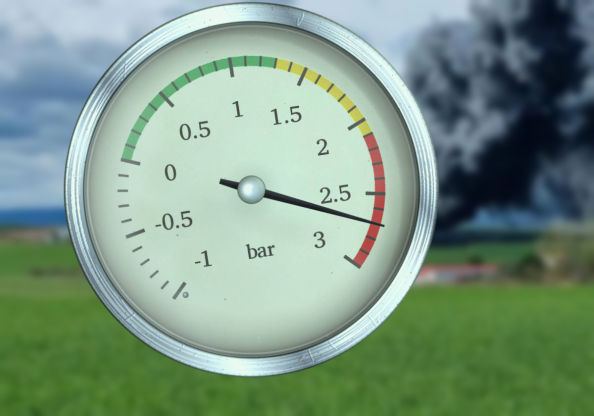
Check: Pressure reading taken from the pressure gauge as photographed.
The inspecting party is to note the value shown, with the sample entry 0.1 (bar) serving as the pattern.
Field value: 2.7 (bar)
